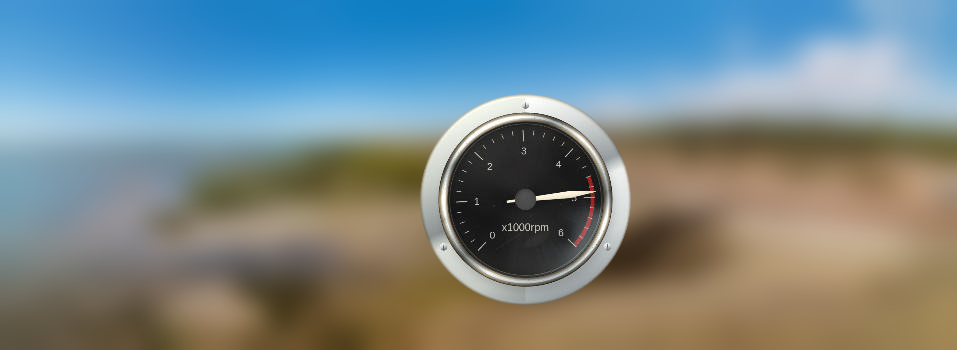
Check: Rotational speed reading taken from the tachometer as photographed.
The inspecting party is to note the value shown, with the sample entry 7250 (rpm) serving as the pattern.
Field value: 4900 (rpm)
